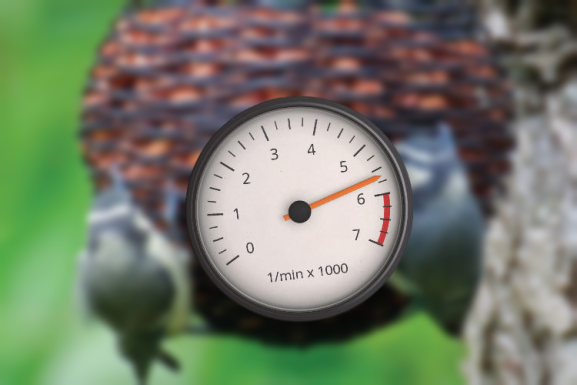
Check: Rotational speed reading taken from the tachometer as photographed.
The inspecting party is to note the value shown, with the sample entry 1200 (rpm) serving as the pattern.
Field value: 5625 (rpm)
